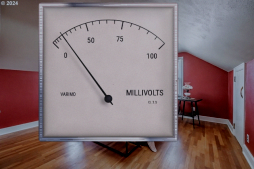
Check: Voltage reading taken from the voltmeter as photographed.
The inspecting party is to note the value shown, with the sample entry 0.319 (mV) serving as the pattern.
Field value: 25 (mV)
